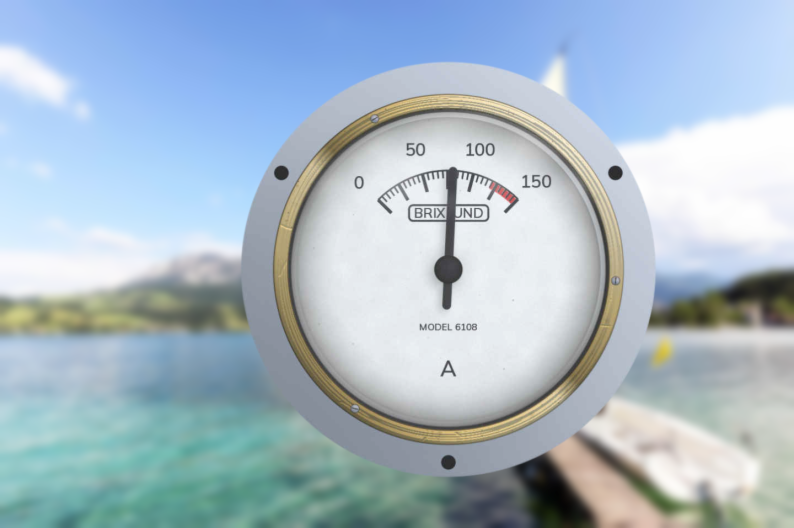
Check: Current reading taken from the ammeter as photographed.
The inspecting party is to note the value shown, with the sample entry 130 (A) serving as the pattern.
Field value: 80 (A)
